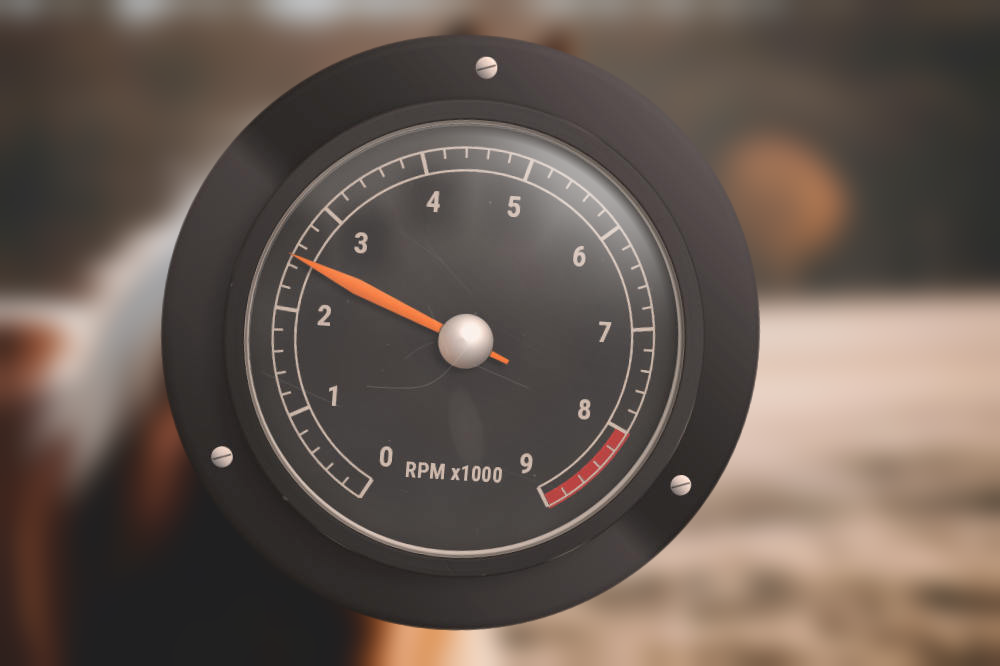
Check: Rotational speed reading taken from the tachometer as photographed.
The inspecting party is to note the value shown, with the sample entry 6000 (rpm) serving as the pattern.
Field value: 2500 (rpm)
